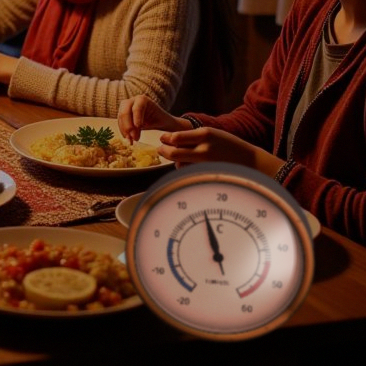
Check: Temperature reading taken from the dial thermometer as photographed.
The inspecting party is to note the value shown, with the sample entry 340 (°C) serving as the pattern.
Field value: 15 (°C)
